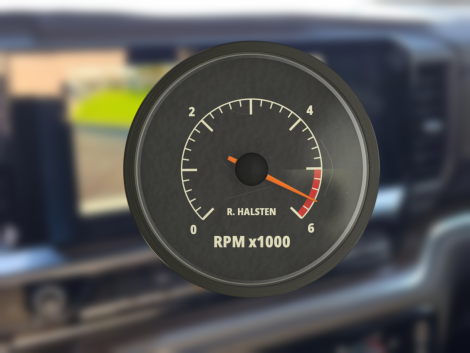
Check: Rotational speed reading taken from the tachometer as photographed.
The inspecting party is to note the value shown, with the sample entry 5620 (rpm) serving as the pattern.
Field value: 5600 (rpm)
